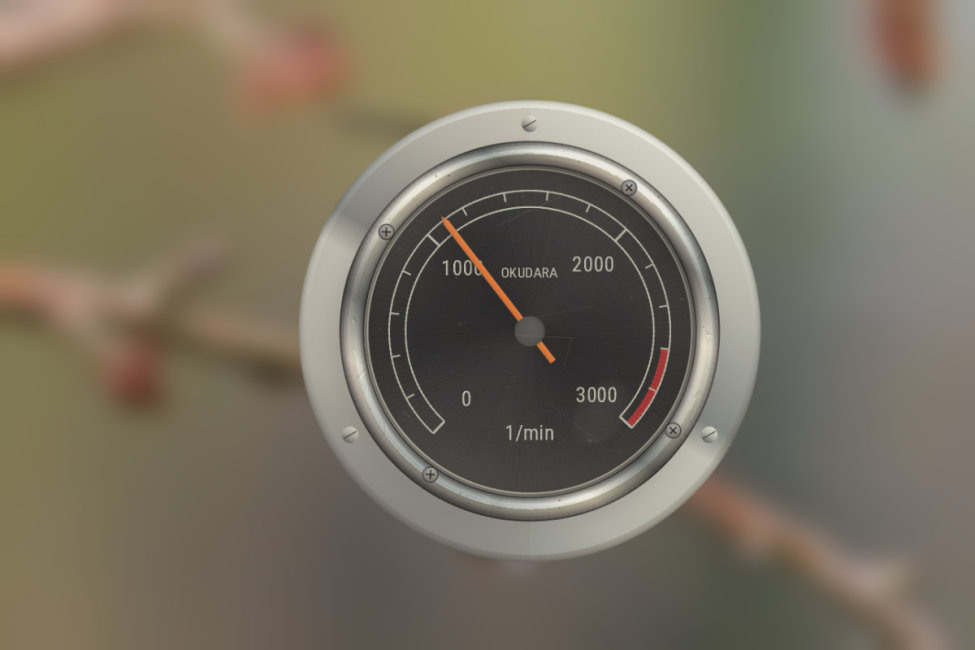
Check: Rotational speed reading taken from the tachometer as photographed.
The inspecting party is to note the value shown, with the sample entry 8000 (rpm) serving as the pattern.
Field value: 1100 (rpm)
